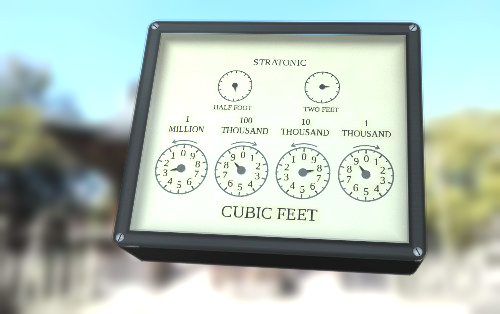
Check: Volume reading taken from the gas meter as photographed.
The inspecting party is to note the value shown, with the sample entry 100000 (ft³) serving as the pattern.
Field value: 287900 (ft³)
